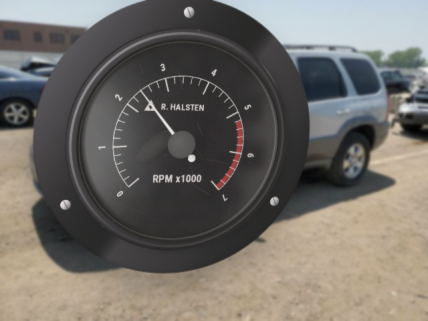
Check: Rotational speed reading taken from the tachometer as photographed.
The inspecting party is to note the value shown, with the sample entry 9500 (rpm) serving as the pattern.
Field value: 2400 (rpm)
